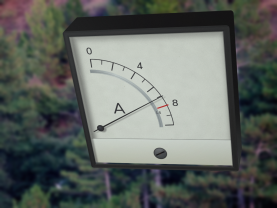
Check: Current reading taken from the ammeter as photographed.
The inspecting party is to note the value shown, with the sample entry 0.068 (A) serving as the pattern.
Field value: 7 (A)
